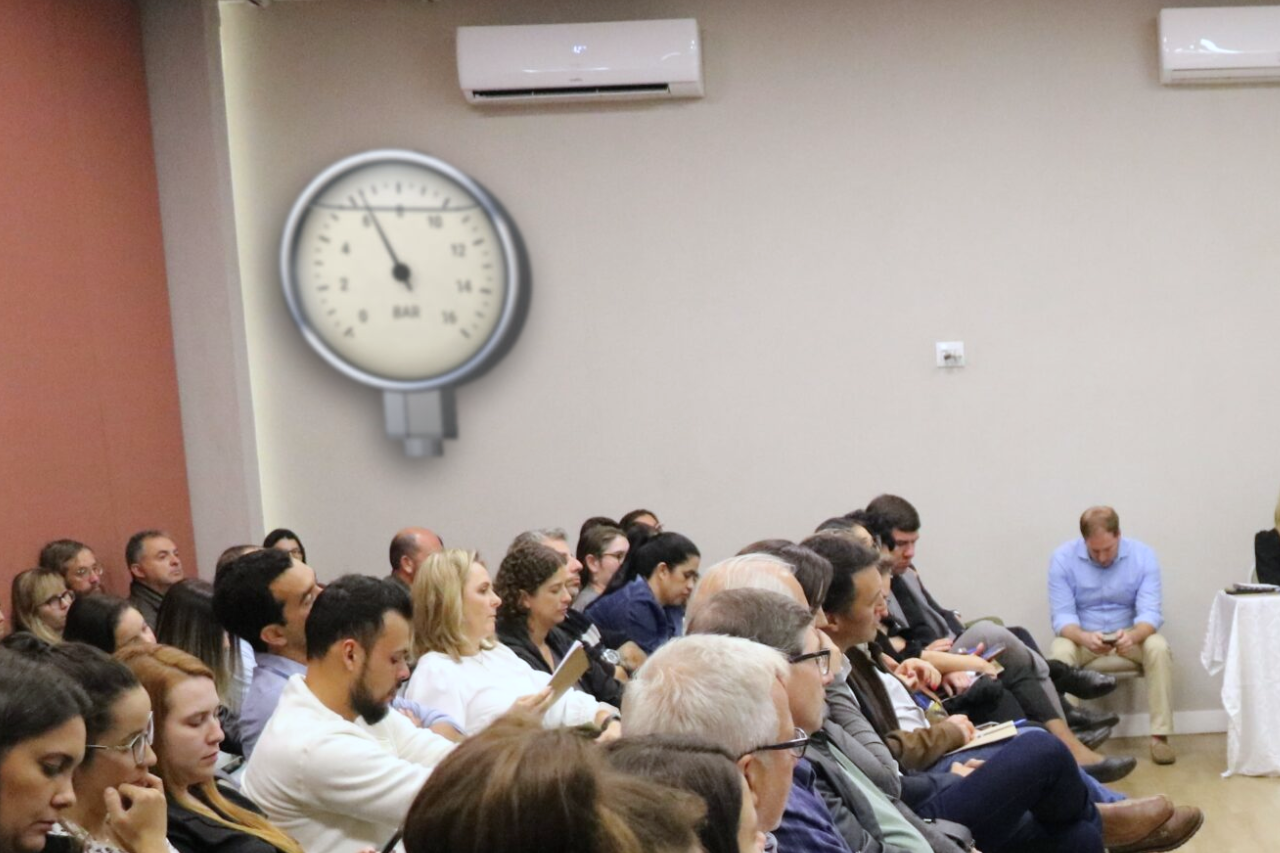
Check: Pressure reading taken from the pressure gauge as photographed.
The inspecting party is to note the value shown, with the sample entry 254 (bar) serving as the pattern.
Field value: 6.5 (bar)
